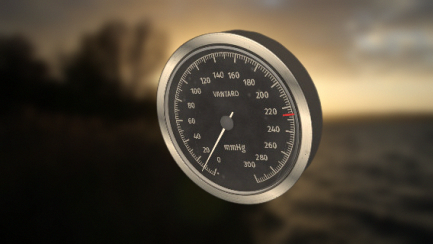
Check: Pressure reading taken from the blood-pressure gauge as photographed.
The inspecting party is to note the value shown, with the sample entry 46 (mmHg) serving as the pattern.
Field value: 10 (mmHg)
